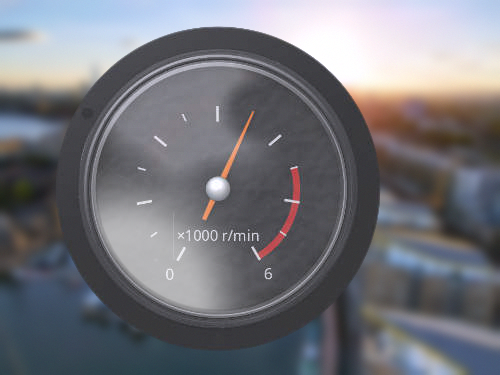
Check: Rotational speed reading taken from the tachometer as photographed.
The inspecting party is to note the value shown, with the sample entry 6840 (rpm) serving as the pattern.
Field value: 3500 (rpm)
